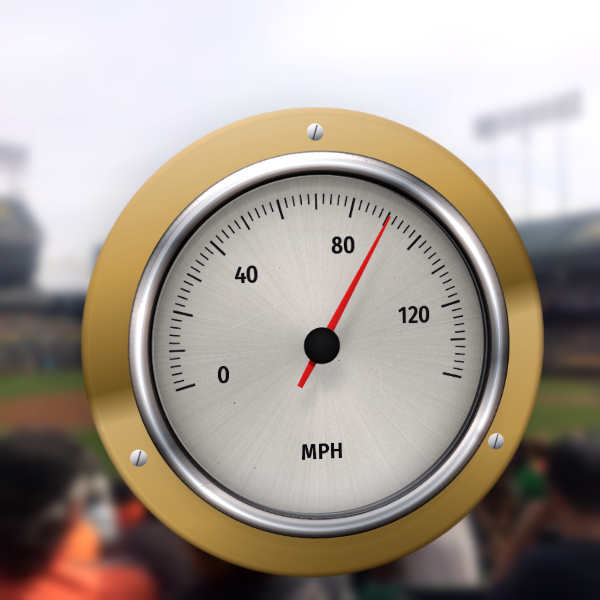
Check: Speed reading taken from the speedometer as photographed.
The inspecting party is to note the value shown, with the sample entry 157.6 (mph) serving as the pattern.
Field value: 90 (mph)
